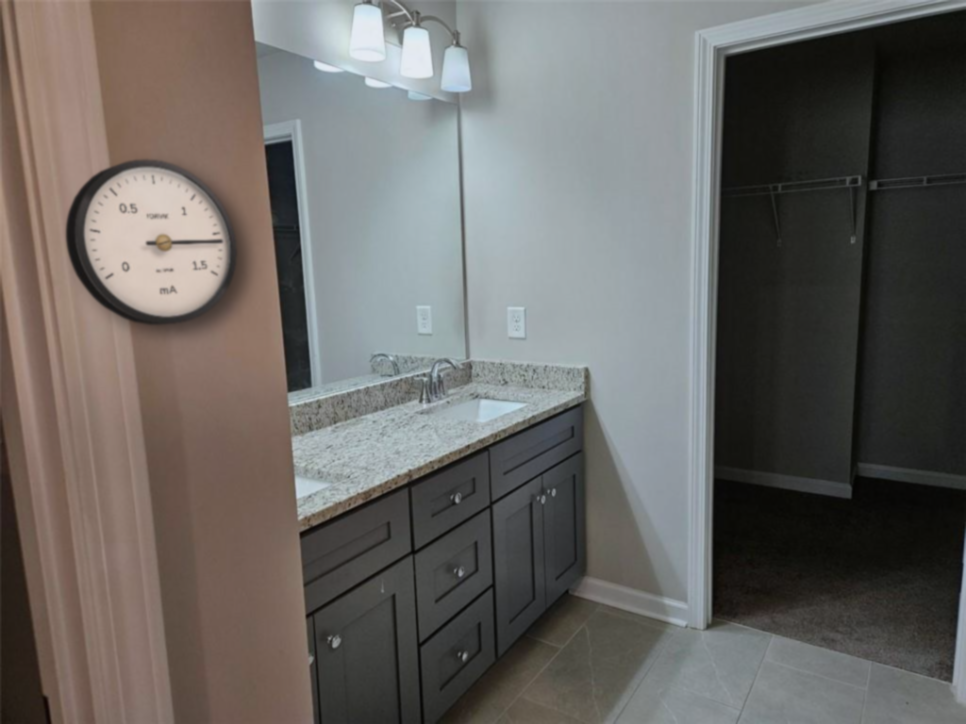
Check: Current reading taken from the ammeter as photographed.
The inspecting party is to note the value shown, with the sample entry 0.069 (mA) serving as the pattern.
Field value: 1.3 (mA)
